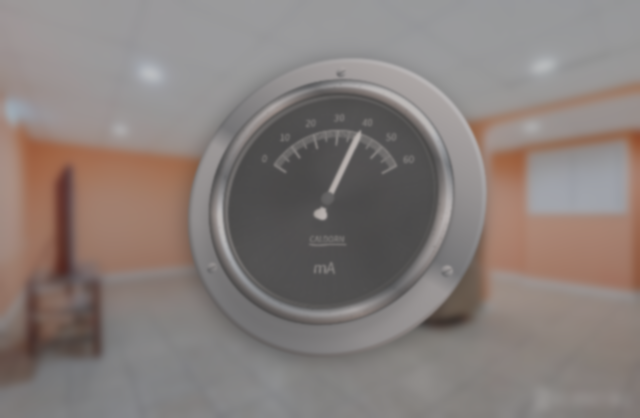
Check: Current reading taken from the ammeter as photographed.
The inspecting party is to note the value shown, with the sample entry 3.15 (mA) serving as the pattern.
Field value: 40 (mA)
